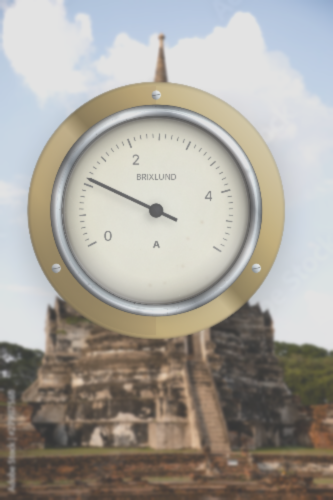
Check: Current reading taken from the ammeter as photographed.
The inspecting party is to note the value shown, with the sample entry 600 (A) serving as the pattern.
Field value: 1.1 (A)
